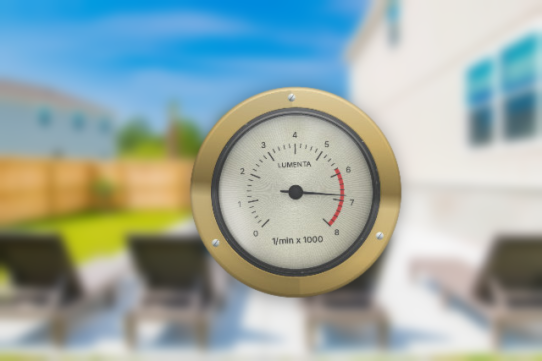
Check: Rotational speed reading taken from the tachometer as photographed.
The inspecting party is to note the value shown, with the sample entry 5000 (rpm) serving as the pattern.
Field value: 6800 (rpm)
